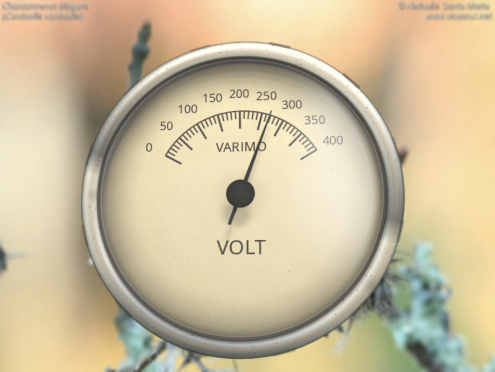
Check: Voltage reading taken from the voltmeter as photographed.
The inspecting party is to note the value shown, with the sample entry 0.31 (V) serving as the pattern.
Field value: 270 (V)
